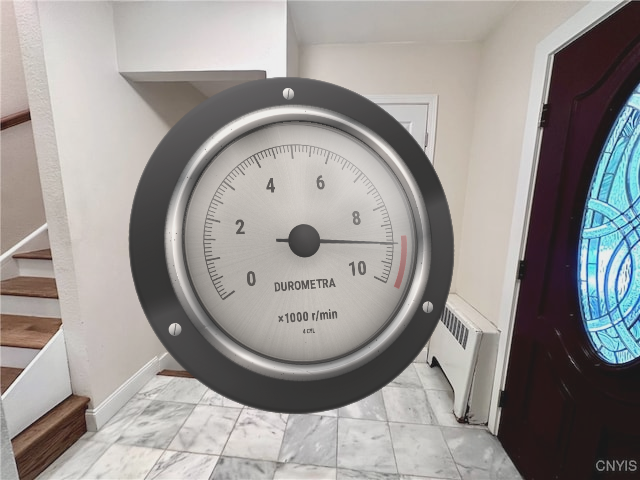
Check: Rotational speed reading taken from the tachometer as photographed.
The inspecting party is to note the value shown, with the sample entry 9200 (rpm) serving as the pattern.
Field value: 9000 (rpm)
